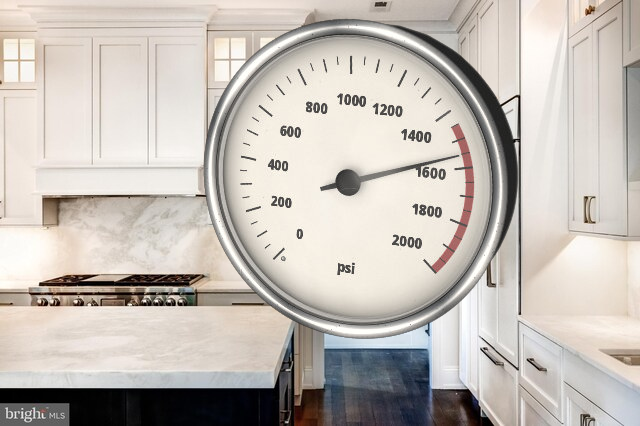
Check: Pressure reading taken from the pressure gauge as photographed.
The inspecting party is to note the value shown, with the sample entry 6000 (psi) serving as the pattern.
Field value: 1550 (psi)
